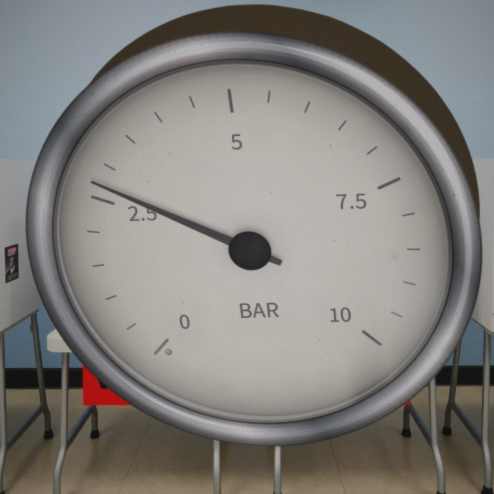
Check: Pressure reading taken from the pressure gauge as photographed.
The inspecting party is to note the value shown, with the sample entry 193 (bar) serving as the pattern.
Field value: 2.75 (bar)
